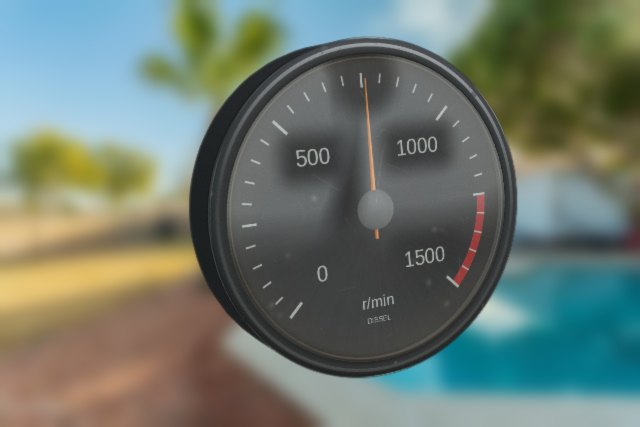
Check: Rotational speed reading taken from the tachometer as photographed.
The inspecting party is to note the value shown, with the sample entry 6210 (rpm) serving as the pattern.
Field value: 750 (rpm)
